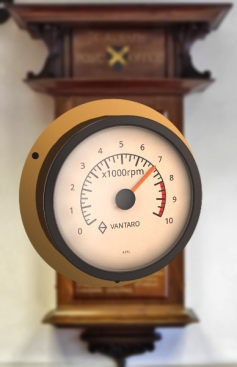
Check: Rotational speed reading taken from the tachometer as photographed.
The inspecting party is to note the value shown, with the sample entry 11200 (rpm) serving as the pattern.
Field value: 7000 (rpm)
